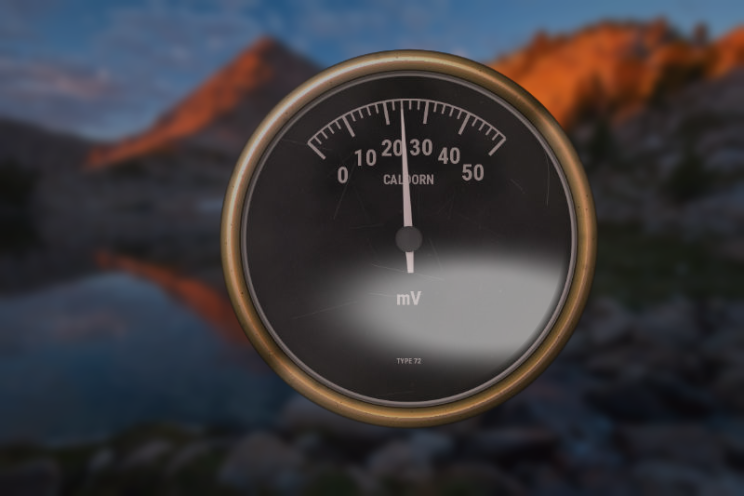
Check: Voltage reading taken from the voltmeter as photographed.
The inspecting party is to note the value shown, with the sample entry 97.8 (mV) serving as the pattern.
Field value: 24 (mV)
